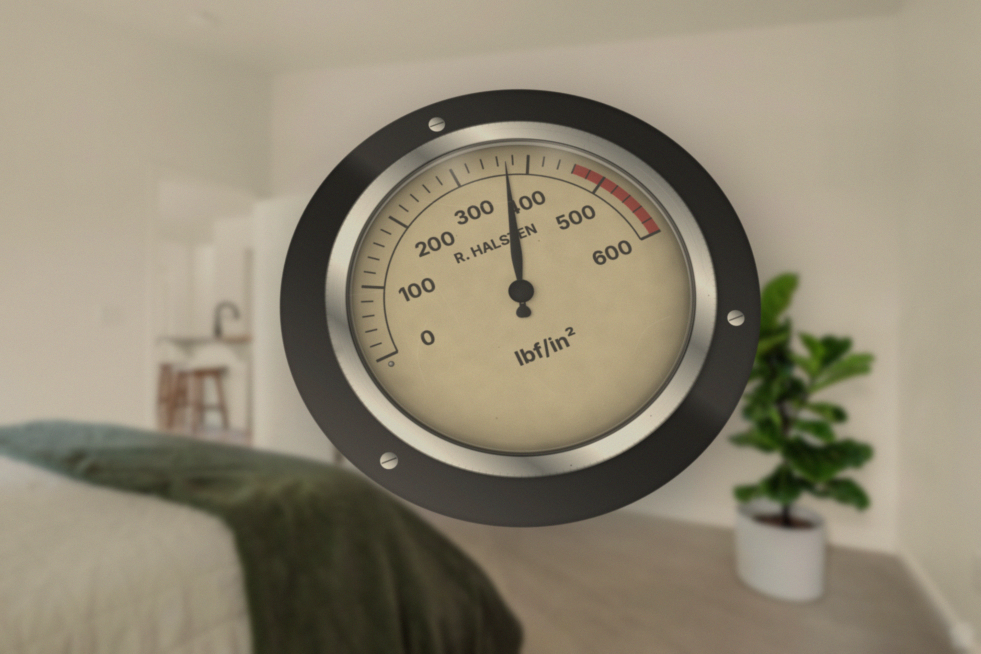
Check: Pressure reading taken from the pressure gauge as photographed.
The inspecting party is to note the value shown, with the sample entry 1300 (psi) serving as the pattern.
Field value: 370 (psi)
